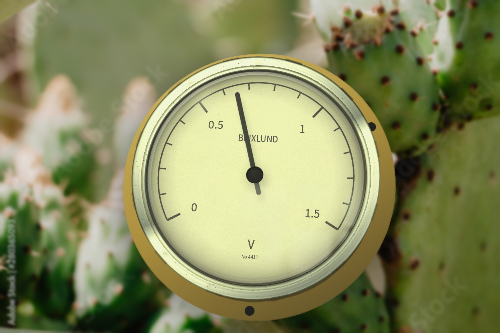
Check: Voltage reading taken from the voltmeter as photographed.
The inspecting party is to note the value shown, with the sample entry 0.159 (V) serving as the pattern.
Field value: 0.65 (V)
